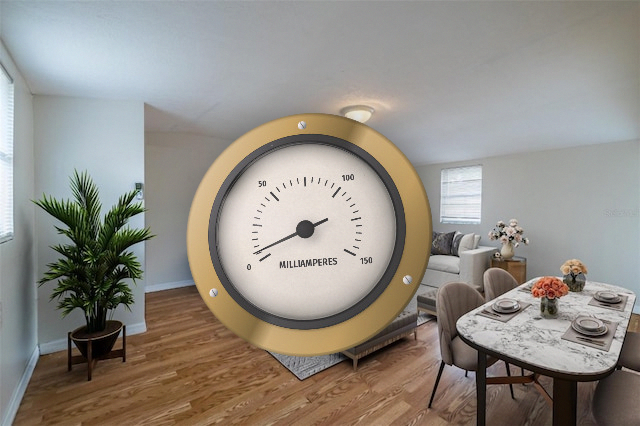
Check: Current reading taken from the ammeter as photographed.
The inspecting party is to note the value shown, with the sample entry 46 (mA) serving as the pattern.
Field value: 5 (mA)
